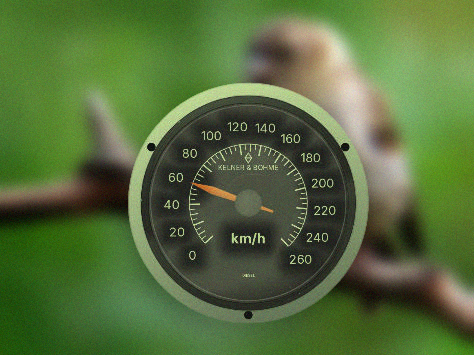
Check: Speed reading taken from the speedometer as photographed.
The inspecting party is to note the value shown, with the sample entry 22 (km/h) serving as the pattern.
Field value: 60 (km/h)
